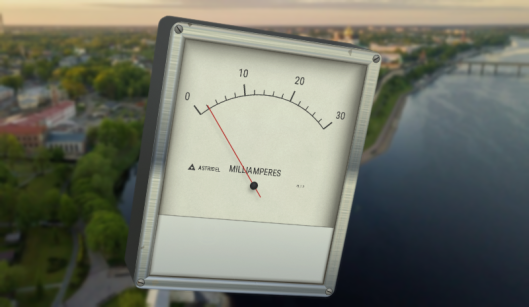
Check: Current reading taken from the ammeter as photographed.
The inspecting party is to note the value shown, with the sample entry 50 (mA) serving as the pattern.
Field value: 2 (mA)
